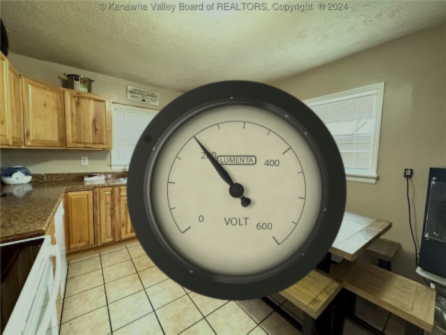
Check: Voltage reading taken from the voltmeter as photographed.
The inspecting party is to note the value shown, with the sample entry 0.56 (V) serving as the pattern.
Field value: 200 (V)
